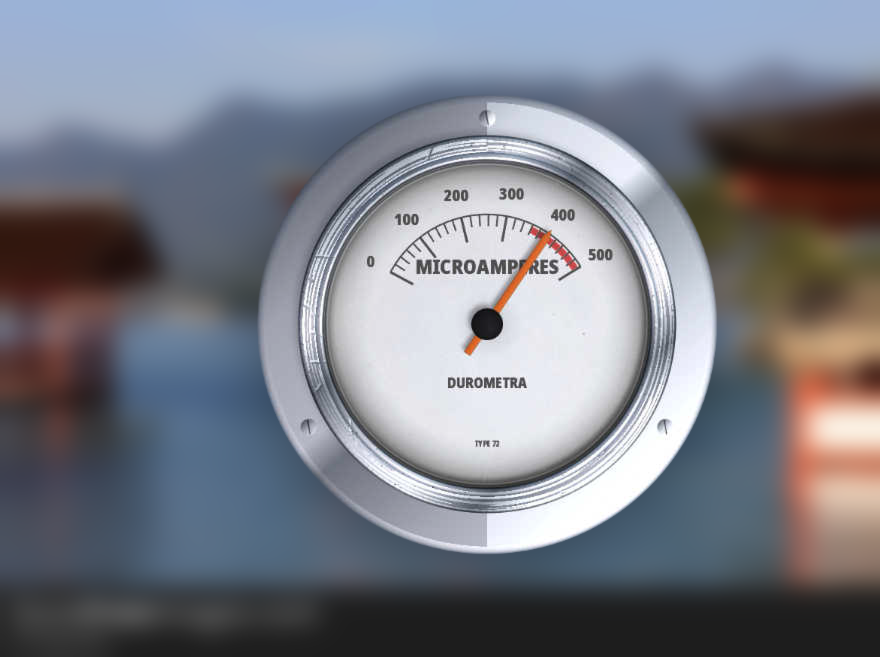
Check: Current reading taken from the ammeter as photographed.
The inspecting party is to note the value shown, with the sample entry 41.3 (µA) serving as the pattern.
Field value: 400 (µA)
